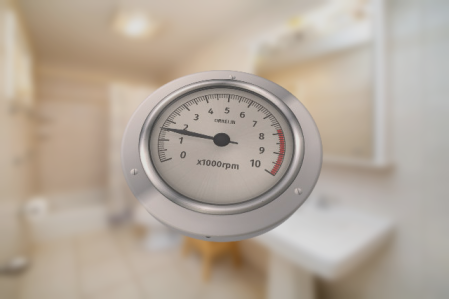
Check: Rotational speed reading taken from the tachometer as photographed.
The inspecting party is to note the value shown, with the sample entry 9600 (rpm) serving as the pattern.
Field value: 1500 (rpm)
